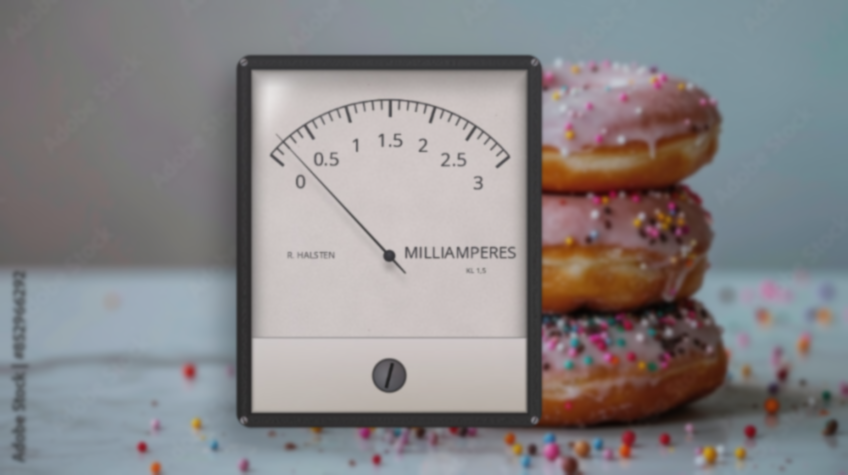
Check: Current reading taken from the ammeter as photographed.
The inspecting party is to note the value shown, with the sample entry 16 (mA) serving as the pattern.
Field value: 0.2 (mA)
